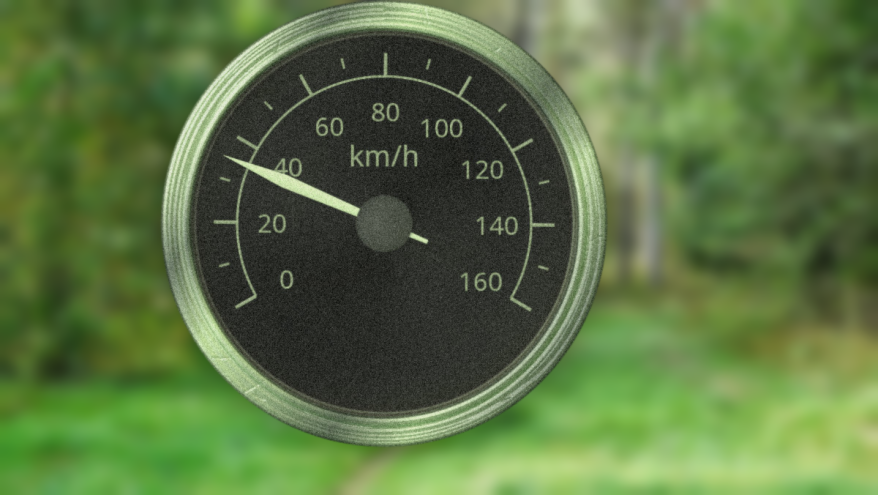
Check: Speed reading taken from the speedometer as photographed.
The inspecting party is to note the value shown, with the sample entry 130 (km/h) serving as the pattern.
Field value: 35 (km/h)
